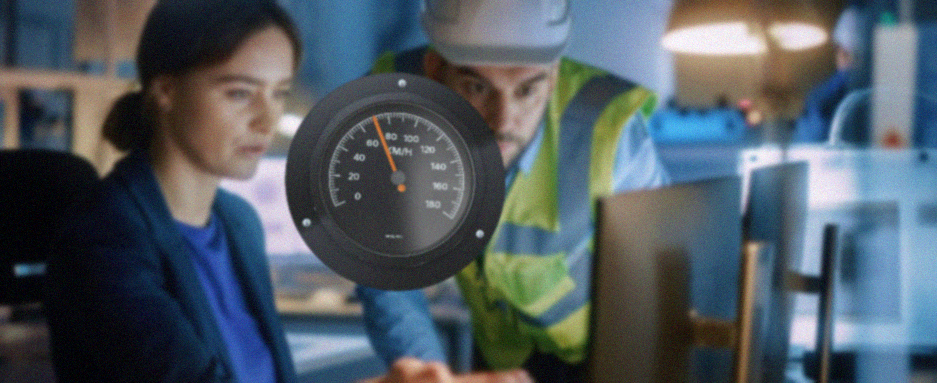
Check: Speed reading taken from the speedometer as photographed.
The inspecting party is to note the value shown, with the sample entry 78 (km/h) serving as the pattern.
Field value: 70 (km/h)
